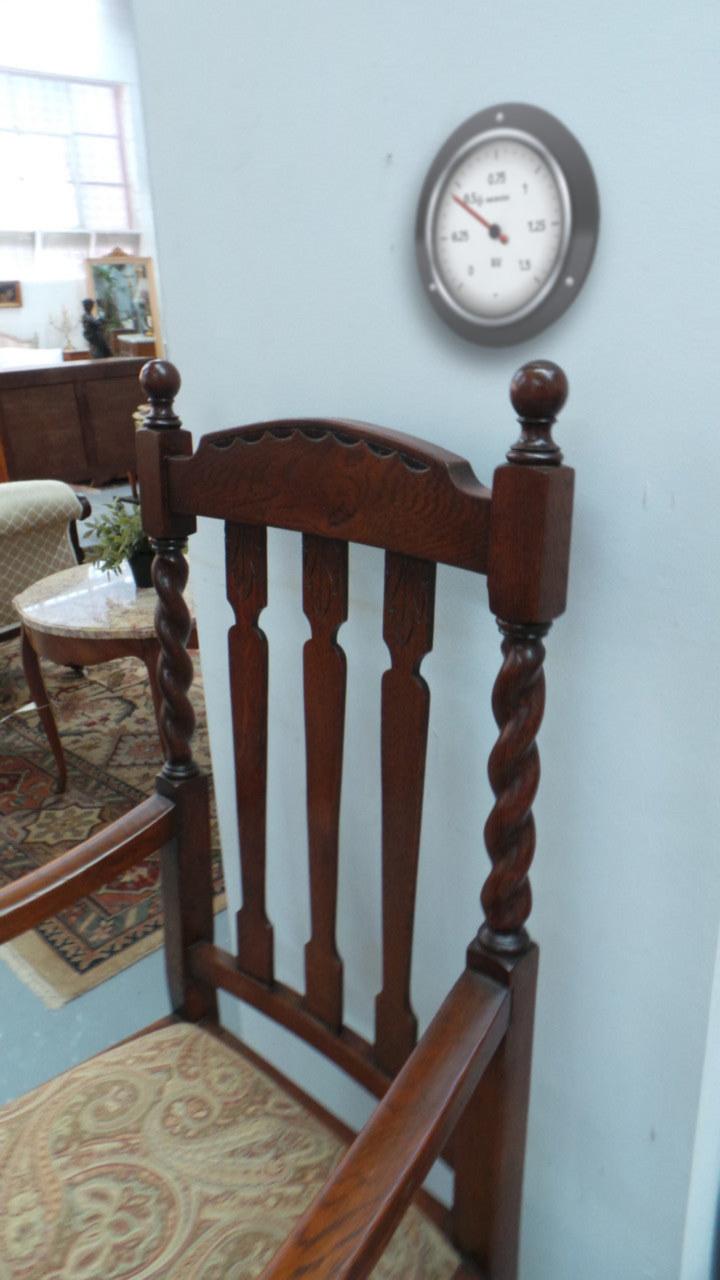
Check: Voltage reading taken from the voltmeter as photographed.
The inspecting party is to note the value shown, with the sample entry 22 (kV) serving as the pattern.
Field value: 0.45 (kV)
